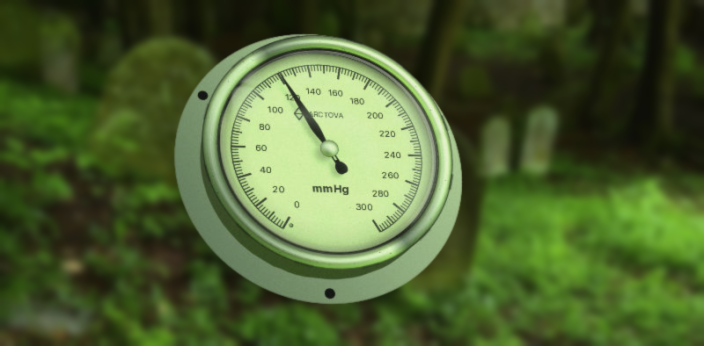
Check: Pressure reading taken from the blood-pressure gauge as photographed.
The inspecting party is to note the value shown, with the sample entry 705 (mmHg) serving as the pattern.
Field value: 120 (mmHg)
